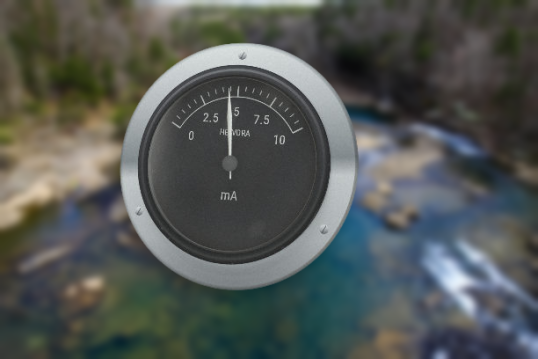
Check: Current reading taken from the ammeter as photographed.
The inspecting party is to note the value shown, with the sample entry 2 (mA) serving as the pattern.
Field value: 4.5 (mA)
